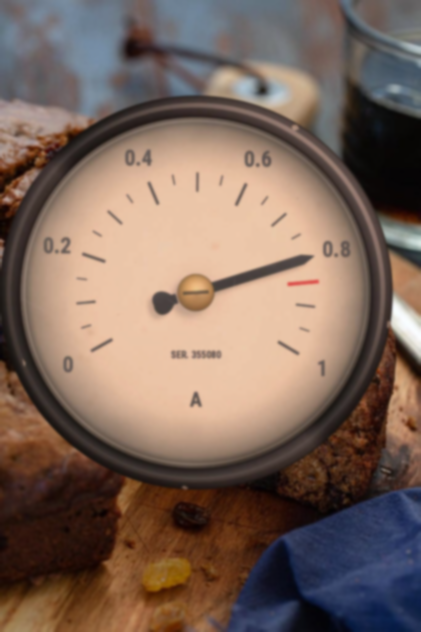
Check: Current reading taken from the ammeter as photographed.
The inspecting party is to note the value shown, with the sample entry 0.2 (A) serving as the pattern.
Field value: 0.8 (A)
